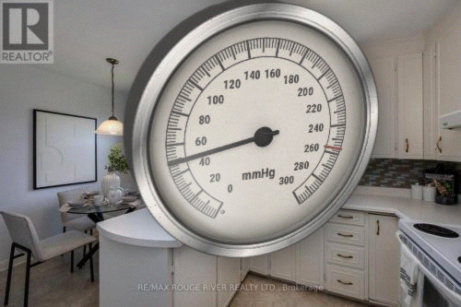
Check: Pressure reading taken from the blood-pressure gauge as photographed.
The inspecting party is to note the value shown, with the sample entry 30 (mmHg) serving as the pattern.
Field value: 50 (mmHg)
